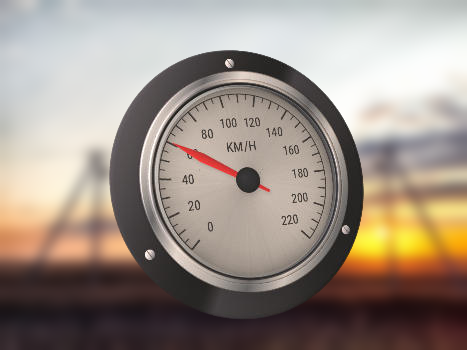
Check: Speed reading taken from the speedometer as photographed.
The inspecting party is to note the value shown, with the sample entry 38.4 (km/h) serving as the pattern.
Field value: 60 (km/h)
